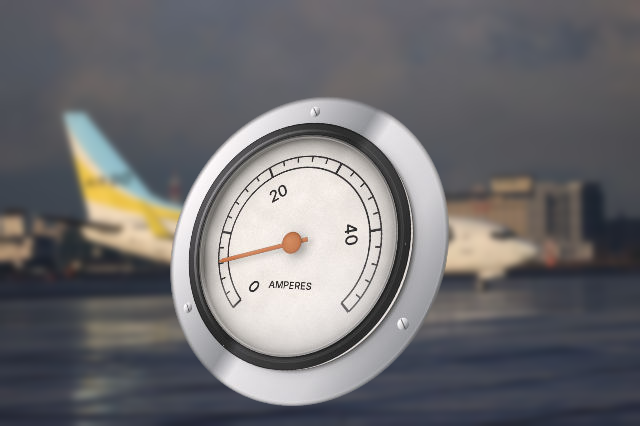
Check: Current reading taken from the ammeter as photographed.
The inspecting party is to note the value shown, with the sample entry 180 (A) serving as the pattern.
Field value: 6 (A)
